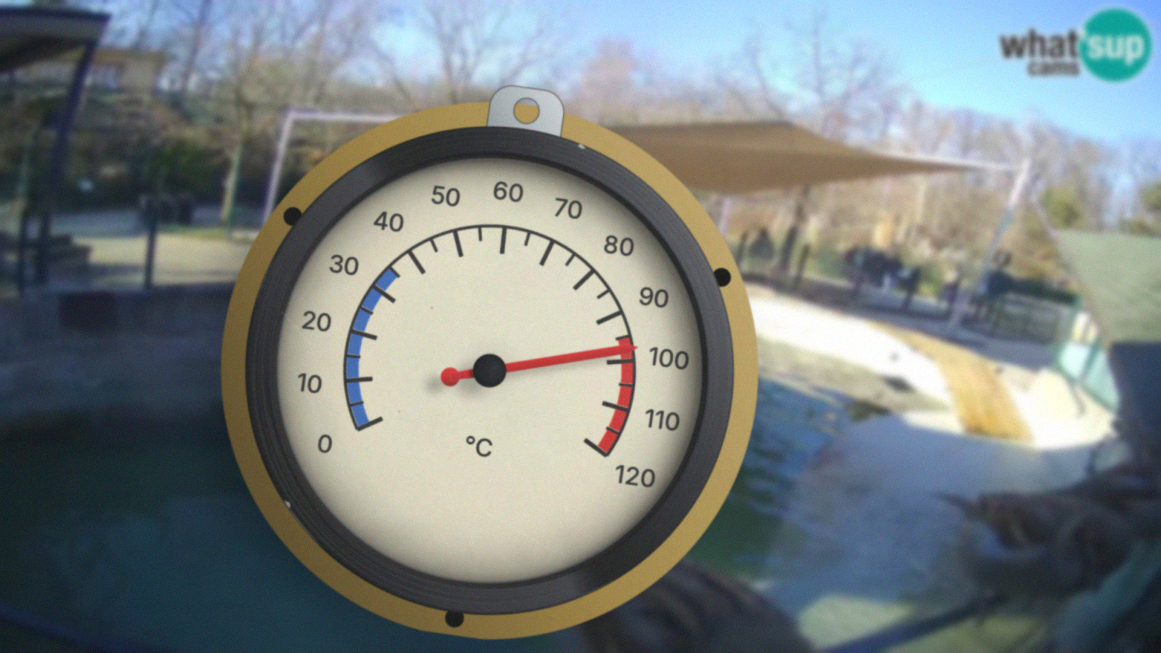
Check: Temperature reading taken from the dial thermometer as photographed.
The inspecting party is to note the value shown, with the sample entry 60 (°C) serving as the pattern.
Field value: 97.5 (°C)
